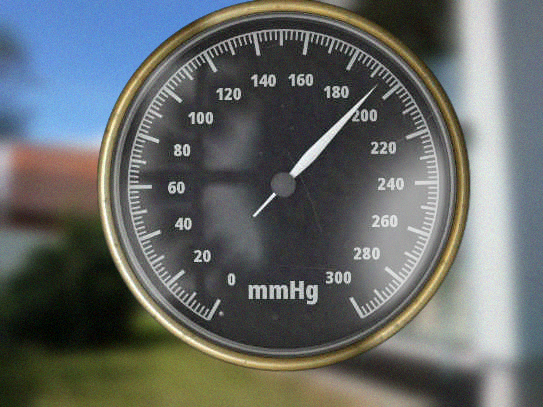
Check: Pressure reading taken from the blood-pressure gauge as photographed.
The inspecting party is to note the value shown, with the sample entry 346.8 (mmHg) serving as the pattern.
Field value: 194 (mmHg)
